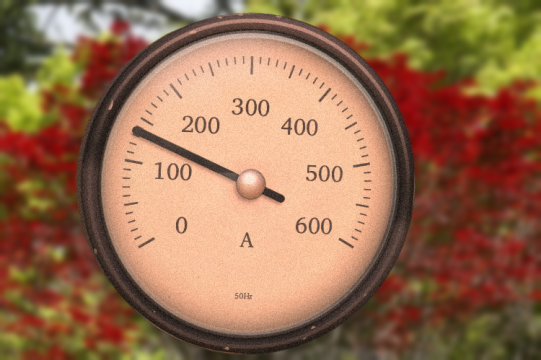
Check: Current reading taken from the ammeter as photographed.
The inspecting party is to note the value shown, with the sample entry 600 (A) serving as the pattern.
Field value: 135 (A)
